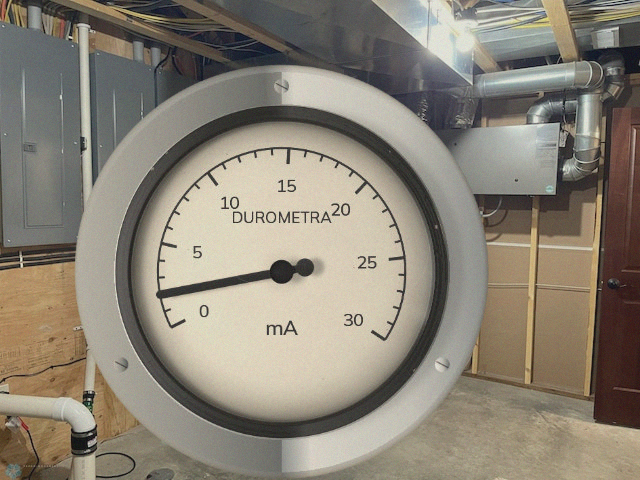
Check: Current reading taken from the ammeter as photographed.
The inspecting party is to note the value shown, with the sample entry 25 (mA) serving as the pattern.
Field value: 2 (mA)
